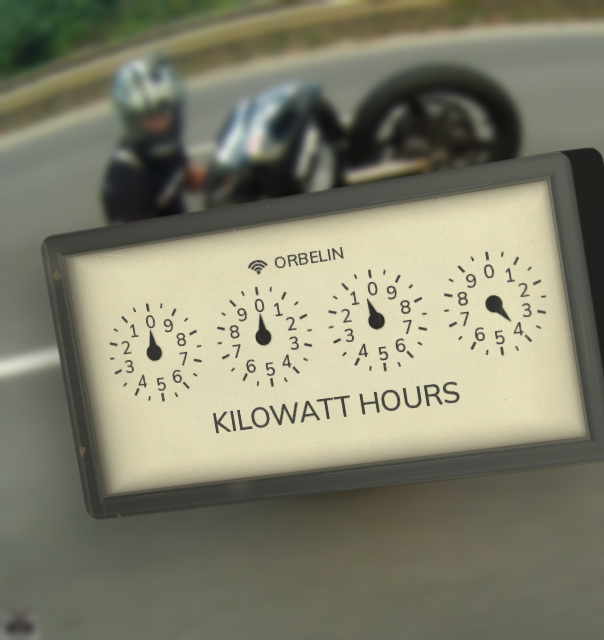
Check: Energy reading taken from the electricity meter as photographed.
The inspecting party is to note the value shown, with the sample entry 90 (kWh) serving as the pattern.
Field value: 4 (kWh)
